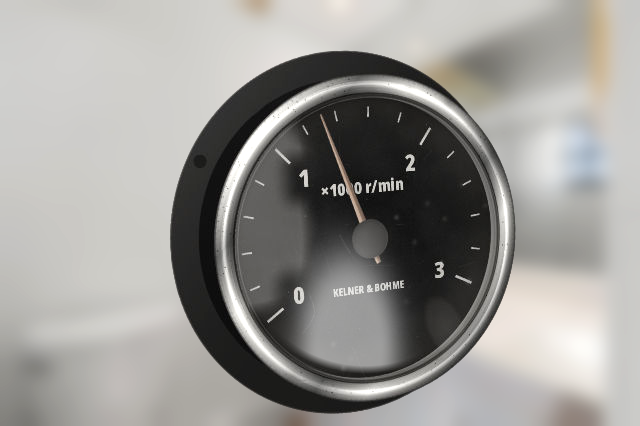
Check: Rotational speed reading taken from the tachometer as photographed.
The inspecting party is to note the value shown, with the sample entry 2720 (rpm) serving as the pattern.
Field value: 1300 (rpm)
